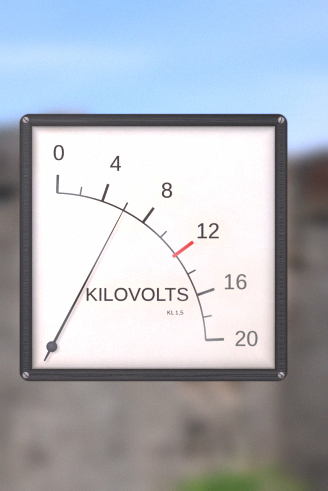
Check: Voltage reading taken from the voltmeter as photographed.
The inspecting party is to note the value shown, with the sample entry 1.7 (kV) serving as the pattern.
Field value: 6 (kV)
